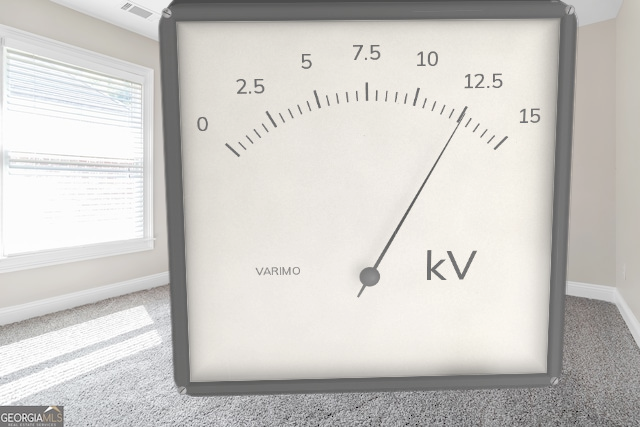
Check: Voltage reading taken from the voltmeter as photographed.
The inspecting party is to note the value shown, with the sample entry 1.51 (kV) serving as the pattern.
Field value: 12.5 (kV)
